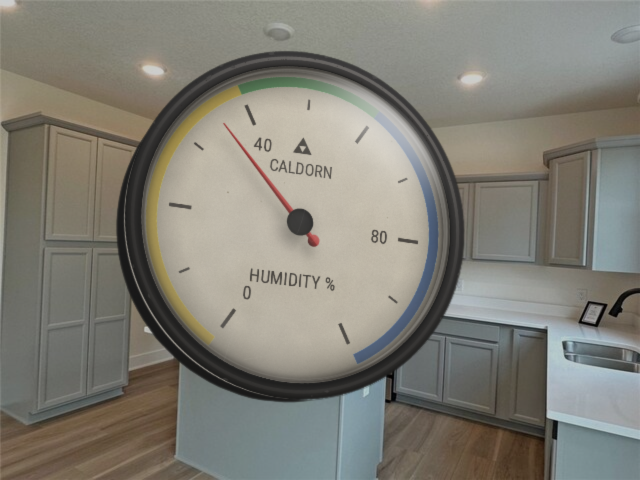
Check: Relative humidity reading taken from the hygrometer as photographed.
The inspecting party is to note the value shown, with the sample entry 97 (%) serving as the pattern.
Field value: 35 (%)
